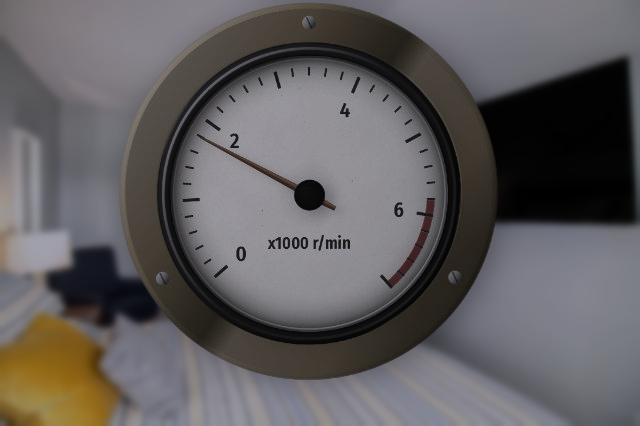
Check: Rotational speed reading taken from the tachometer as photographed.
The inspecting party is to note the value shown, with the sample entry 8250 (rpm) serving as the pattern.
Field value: 1800 (rpm)
